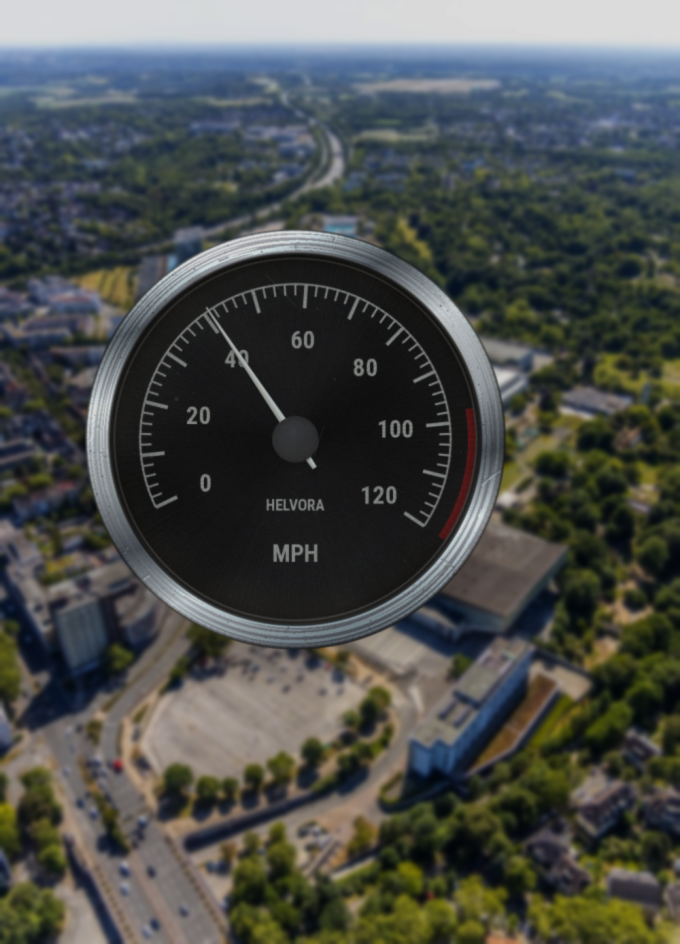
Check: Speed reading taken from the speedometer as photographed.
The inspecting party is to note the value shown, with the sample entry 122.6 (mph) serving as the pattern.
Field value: 41 (mph)
